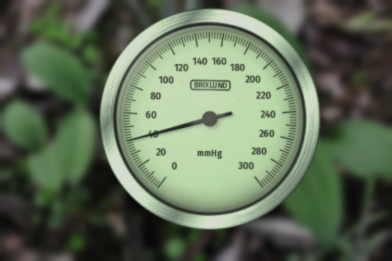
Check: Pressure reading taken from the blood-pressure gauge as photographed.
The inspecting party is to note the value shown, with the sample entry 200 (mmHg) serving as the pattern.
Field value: 40 (mmHg)
